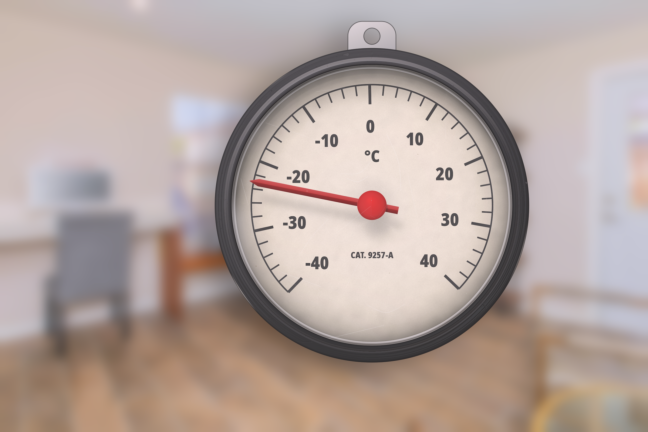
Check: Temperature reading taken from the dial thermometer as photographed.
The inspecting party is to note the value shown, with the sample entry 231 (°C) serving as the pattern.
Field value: -23 (°C)
